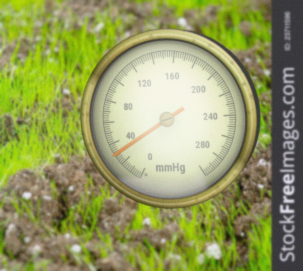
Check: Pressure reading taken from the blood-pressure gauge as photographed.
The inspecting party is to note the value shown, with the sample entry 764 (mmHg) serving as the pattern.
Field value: 30 (mmHg)
